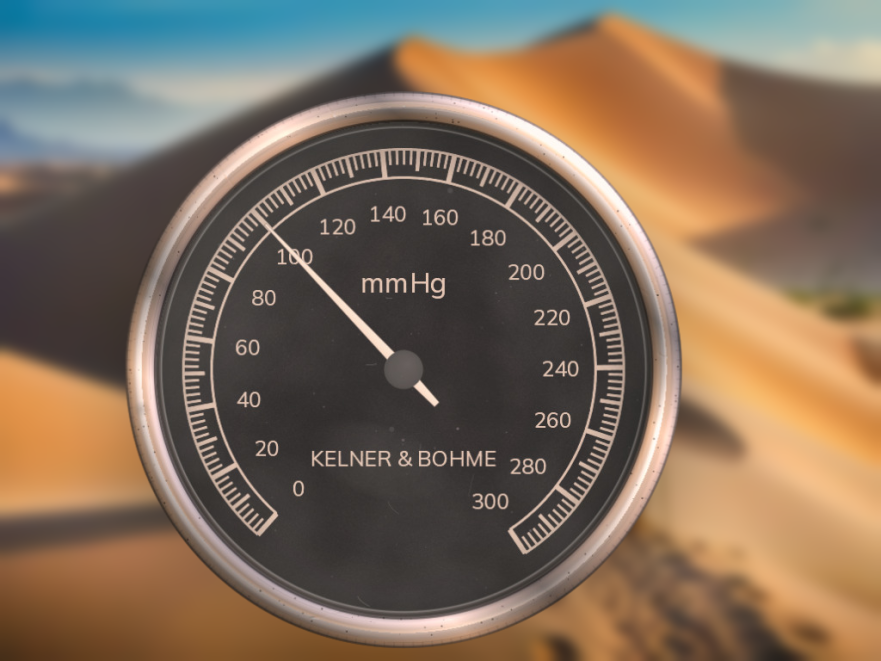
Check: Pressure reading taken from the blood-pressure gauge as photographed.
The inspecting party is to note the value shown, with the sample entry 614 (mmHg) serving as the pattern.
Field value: 100 (mmHg)
